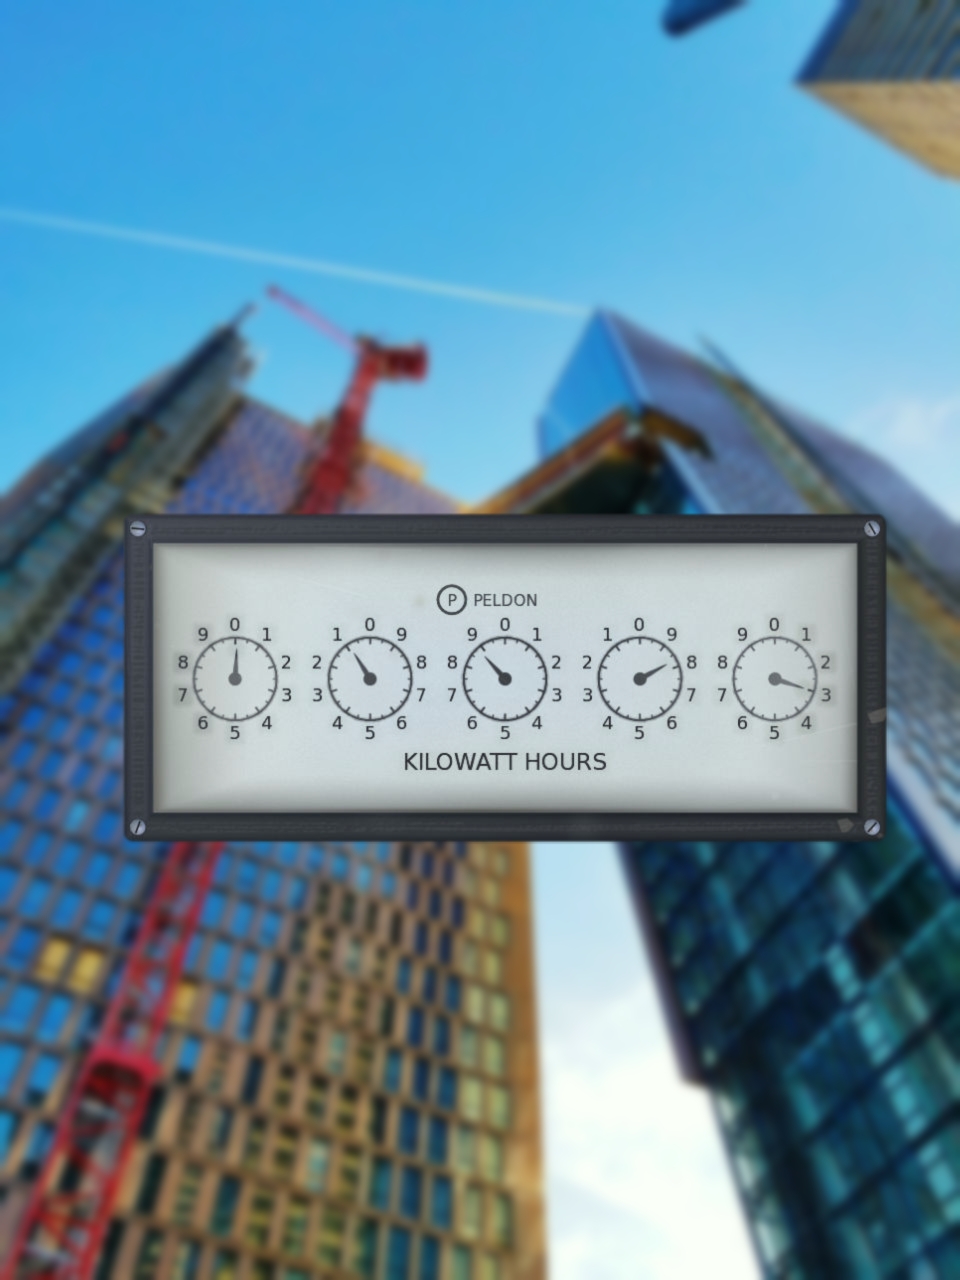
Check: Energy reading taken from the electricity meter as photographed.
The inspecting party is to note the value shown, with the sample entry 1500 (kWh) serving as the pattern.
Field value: 883 (kWh)
